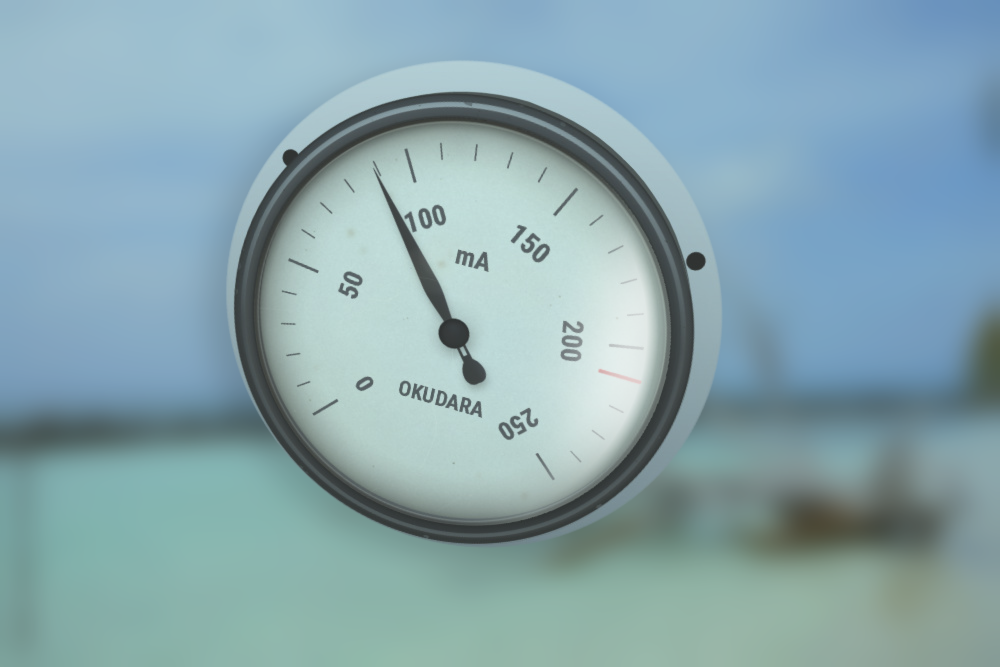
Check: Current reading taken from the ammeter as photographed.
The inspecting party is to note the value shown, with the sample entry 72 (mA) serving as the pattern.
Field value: 90 (mA)
